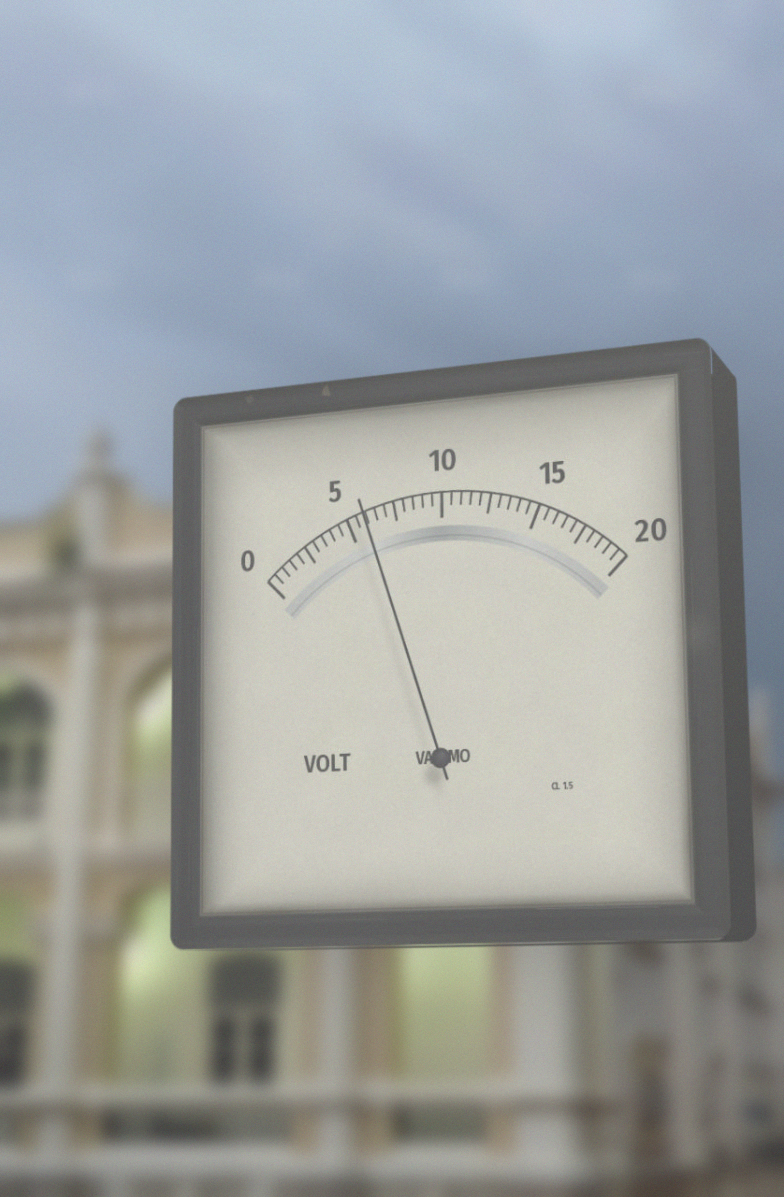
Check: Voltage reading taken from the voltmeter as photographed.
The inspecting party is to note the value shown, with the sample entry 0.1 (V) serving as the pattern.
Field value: 6 (V)
